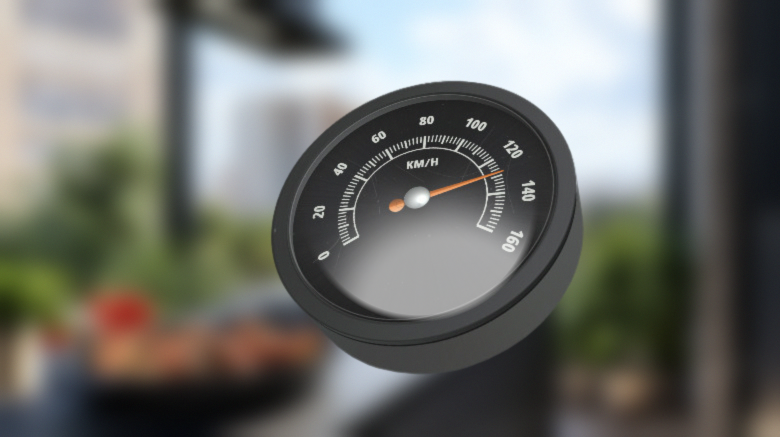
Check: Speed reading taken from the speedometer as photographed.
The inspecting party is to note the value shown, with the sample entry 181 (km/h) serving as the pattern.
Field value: 130 (km/h)
